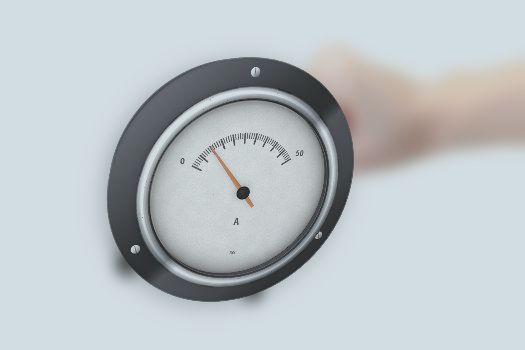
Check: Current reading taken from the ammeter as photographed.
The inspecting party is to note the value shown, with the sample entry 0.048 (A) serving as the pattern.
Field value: 10 (A)
